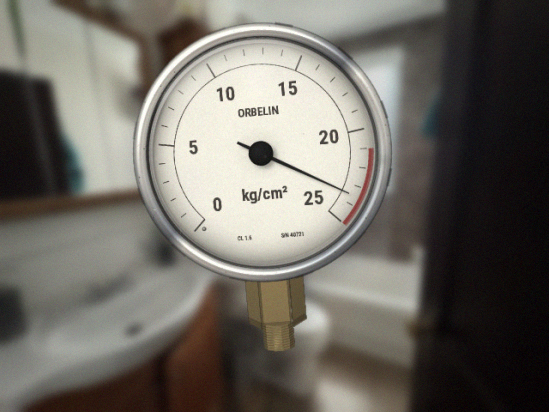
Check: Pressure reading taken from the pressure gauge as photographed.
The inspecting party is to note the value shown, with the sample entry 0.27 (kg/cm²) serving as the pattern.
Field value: 23.5 (kg/cm²)
